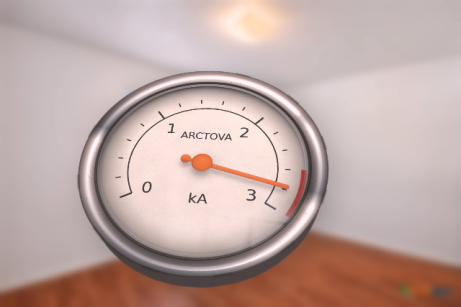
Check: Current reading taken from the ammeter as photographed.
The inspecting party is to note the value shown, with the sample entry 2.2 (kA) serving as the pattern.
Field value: 2.8 (kA)
